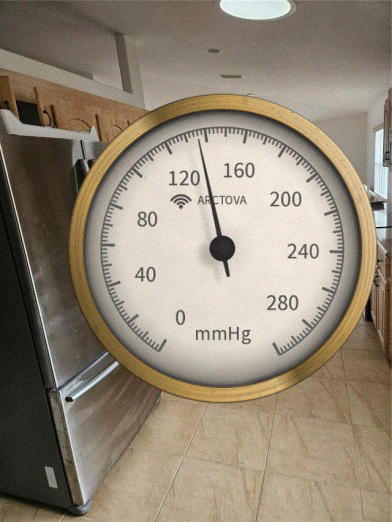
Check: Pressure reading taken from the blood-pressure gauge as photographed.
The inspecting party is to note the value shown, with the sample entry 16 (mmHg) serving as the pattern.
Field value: 136 (mmHg)
